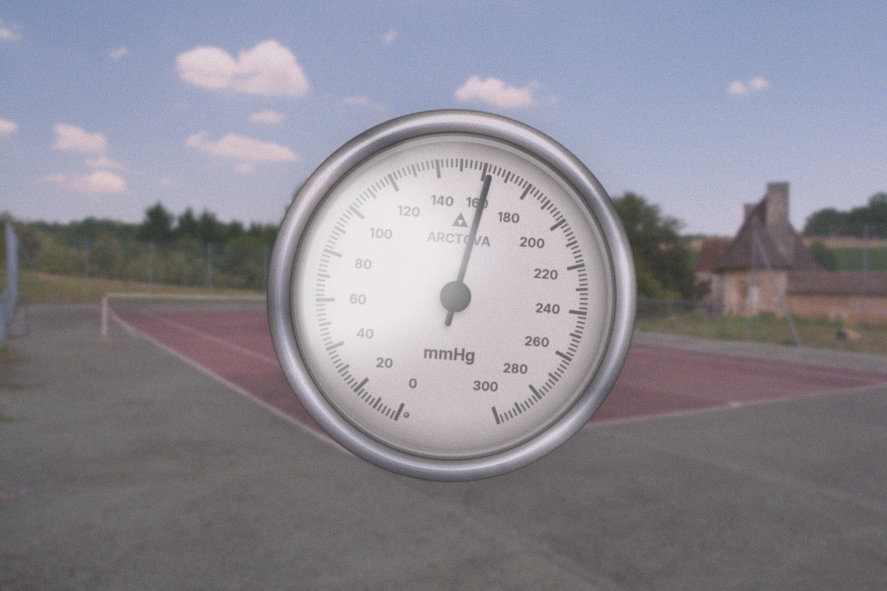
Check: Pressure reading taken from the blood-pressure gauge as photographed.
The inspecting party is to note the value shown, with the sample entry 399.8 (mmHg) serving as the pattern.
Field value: 162 (mmHg)
